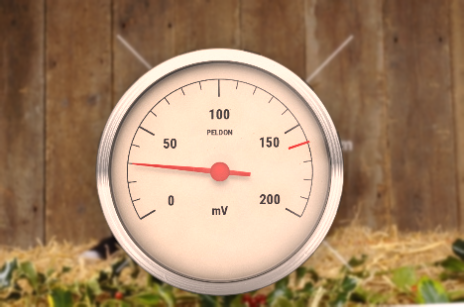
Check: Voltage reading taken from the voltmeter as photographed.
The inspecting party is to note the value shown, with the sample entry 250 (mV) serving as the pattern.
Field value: 30 (mV)
